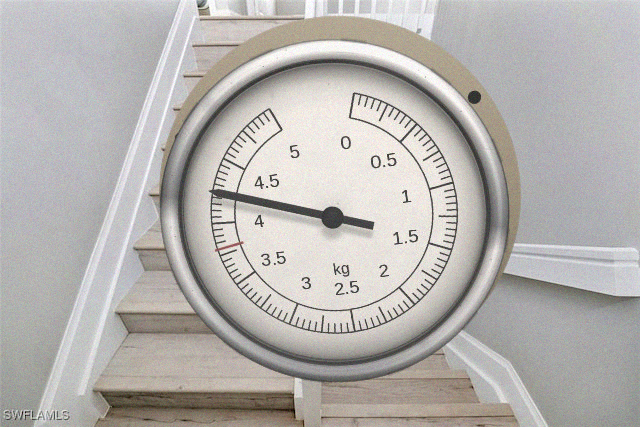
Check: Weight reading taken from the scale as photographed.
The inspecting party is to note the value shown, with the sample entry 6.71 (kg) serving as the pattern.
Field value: 4.25 (kg)
